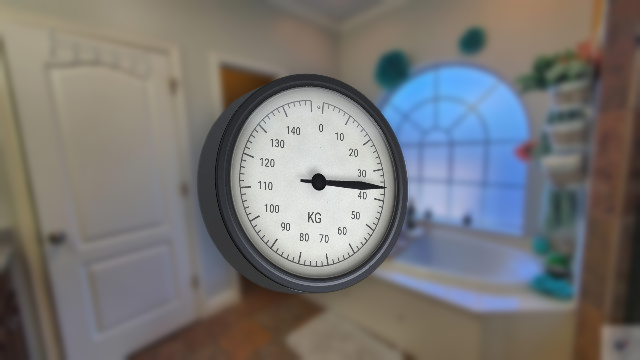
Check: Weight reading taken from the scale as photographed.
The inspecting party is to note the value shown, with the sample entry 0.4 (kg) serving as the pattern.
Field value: 36 (kg)
